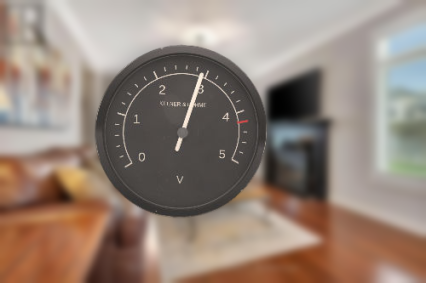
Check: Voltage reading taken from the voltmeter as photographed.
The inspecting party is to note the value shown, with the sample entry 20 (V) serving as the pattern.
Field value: 2.9 (V)
